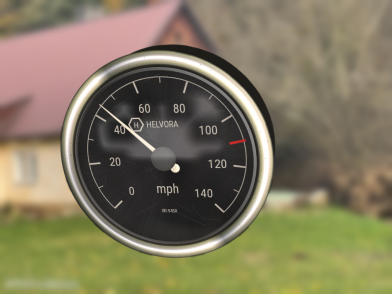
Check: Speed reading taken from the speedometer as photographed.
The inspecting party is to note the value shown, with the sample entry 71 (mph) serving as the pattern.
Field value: 45 (mph)
